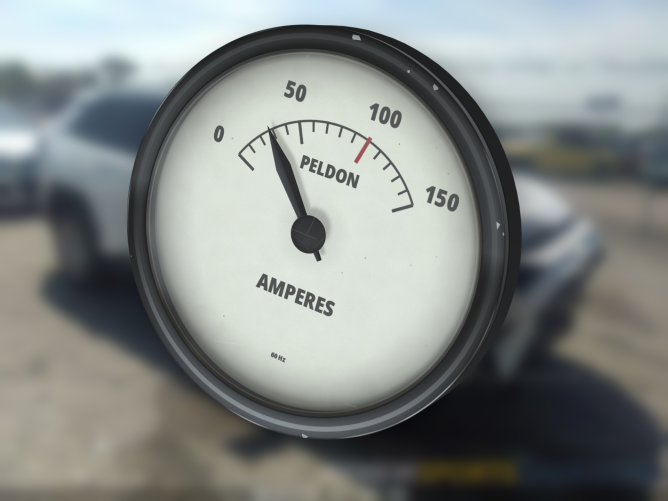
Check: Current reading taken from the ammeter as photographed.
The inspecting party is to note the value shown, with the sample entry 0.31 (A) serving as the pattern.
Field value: 30 (A)
